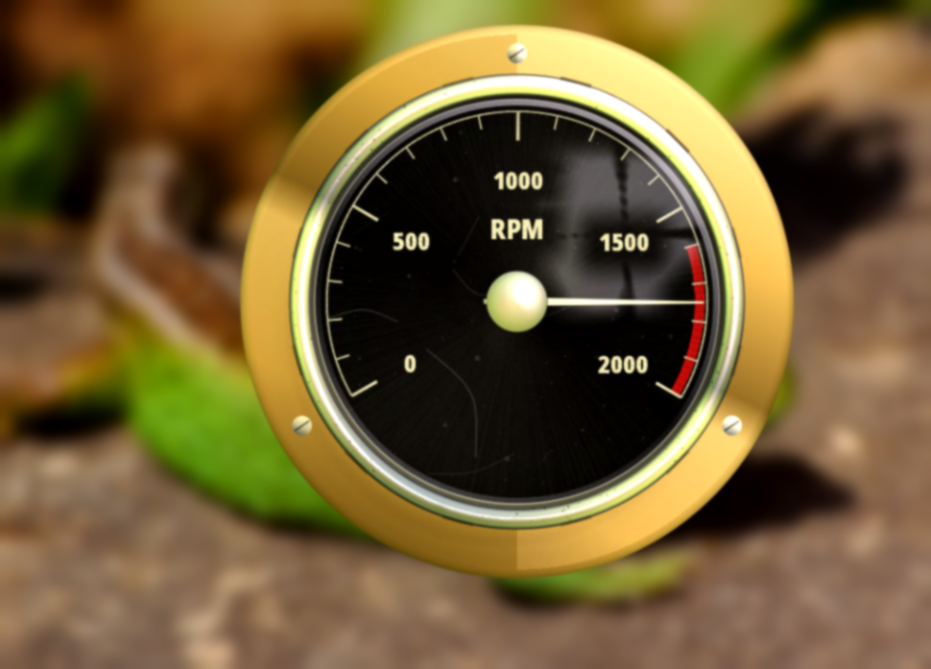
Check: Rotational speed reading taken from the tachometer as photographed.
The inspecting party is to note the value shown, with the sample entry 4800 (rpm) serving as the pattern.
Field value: 1750 (rpm)
